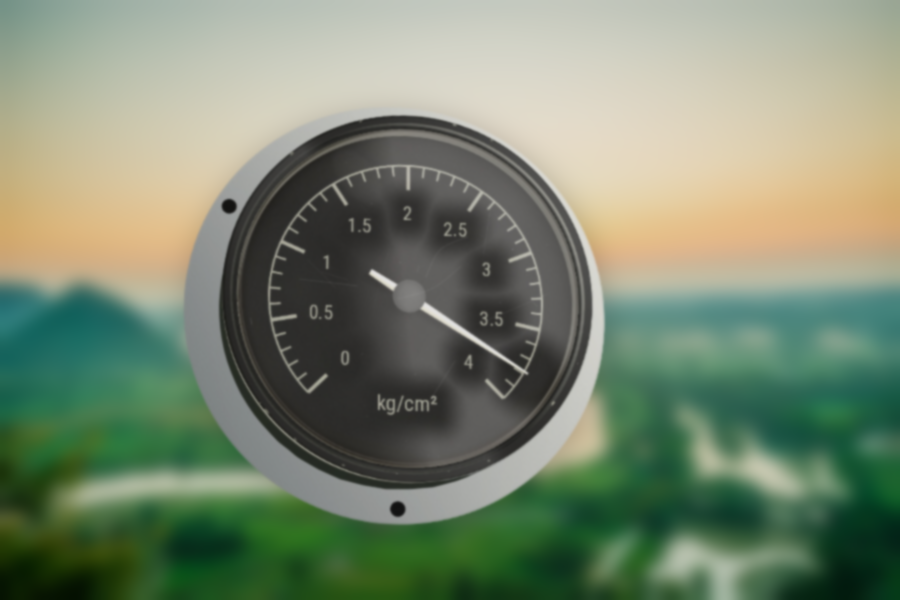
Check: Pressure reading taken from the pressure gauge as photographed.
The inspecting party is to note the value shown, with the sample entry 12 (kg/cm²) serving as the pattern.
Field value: 3.8 (kg/cm²)
